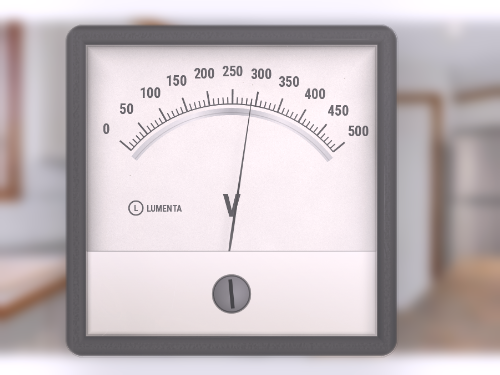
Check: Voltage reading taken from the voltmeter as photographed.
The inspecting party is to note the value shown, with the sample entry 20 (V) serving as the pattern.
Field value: 290 (V)
